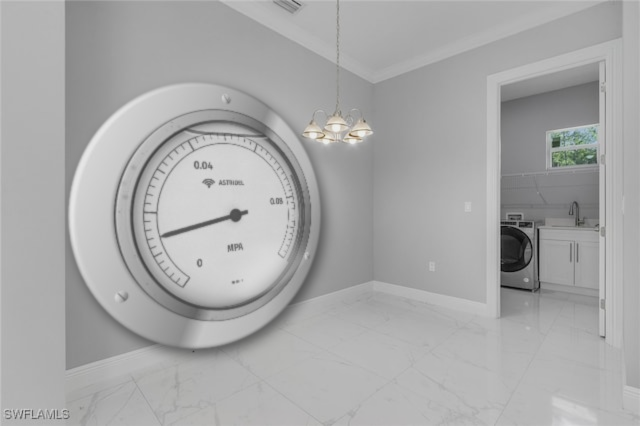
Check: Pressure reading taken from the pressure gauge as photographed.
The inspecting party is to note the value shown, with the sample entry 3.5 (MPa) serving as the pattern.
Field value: 0.014 (MPa)
